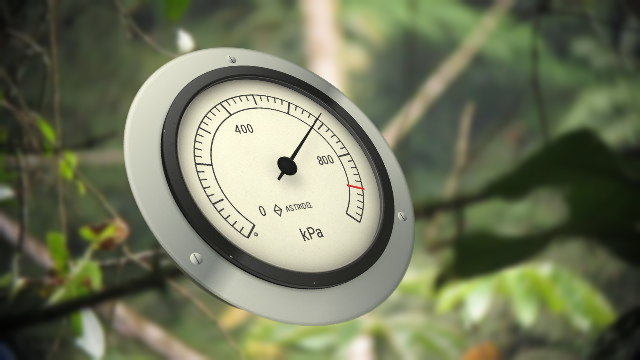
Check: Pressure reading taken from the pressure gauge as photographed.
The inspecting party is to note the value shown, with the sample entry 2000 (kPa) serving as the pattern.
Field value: 680 (kPa)
